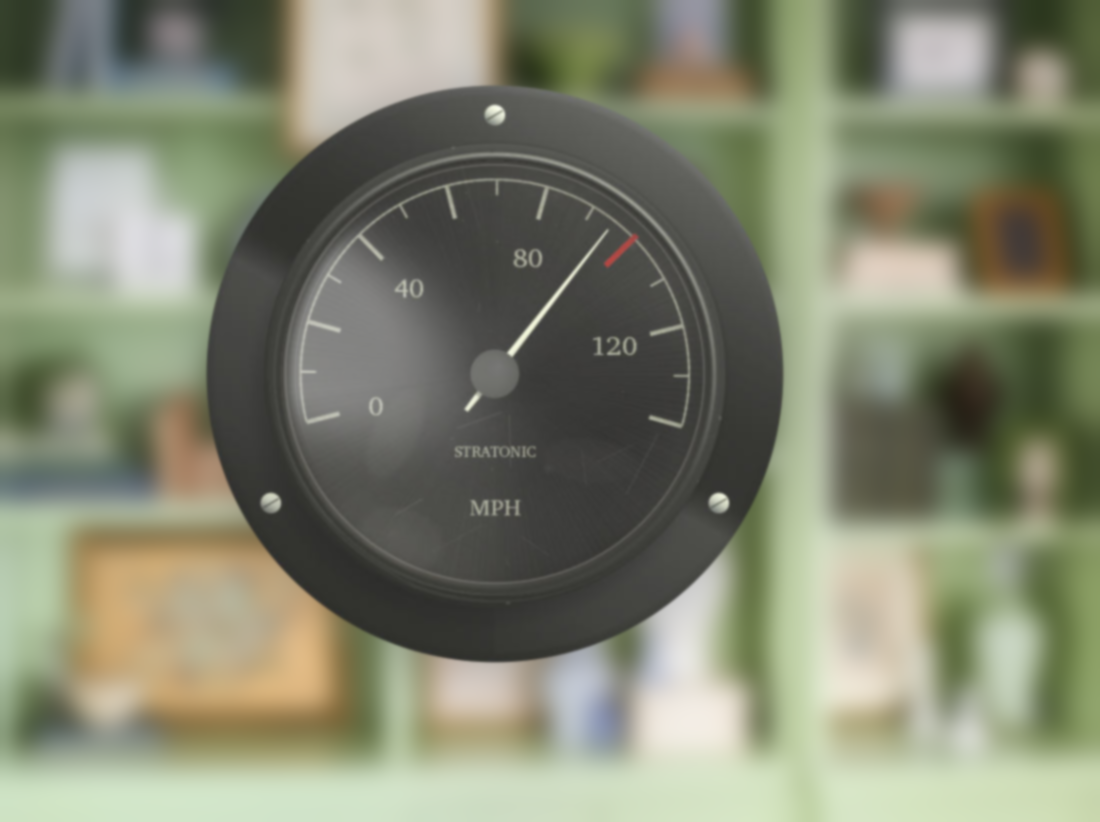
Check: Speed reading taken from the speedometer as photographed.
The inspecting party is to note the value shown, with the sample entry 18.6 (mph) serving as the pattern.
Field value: 95 (mph)
